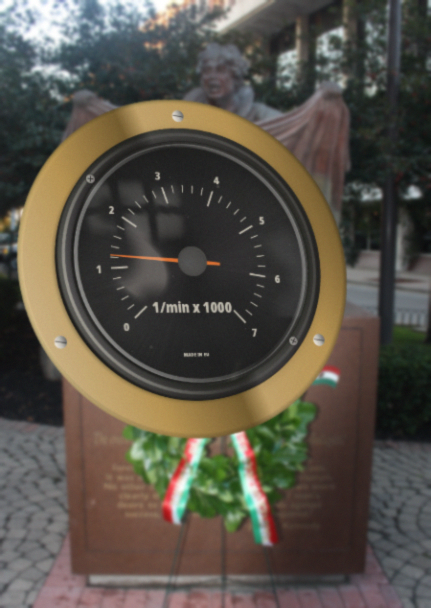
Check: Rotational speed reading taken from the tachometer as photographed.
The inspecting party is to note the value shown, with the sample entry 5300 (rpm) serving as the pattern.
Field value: 1200 (rpm)
